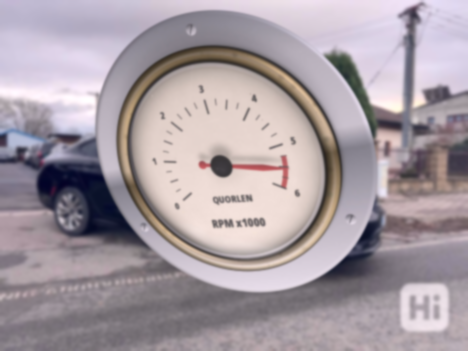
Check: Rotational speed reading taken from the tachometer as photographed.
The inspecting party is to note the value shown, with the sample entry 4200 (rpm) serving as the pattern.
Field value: 5500 (rpm)
